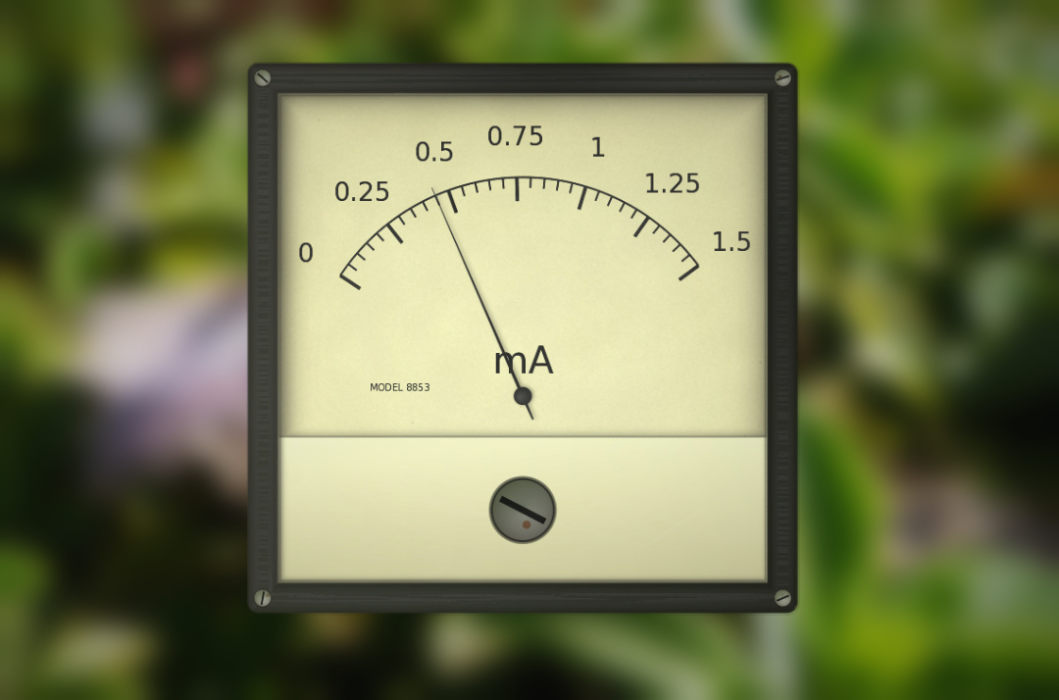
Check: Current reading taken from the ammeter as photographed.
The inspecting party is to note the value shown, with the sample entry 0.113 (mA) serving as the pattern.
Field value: 0.45 (mA)
